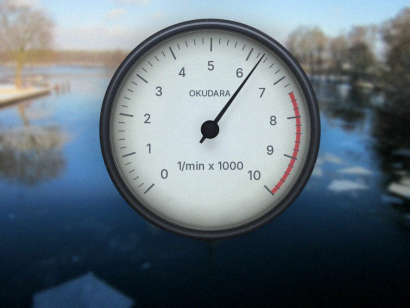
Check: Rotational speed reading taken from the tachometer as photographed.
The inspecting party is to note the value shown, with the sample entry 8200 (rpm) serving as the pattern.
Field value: 6300 (rpm)
